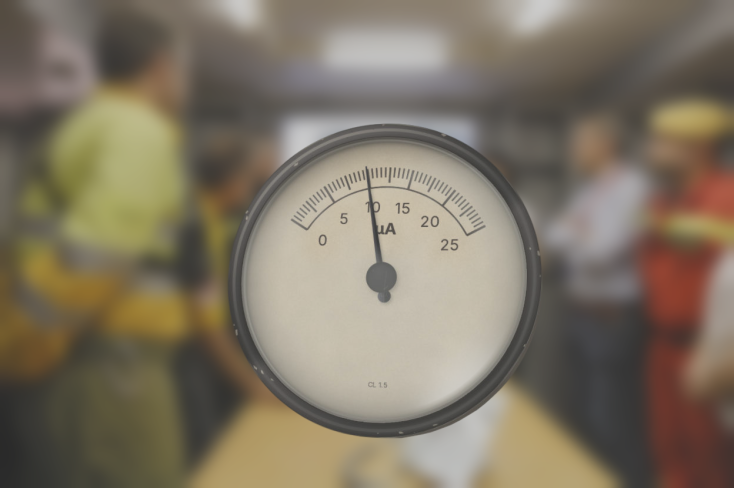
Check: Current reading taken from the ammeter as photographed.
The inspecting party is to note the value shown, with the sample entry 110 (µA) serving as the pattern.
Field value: 10 (µA)
